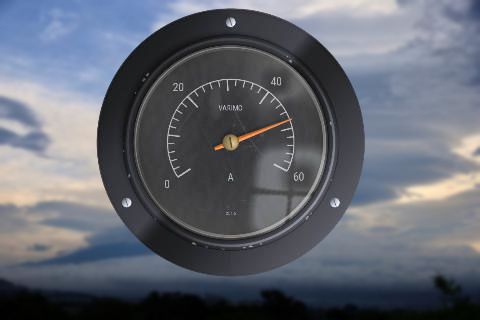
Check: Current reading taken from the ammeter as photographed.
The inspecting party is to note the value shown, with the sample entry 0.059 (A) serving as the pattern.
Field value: 48 (A)
